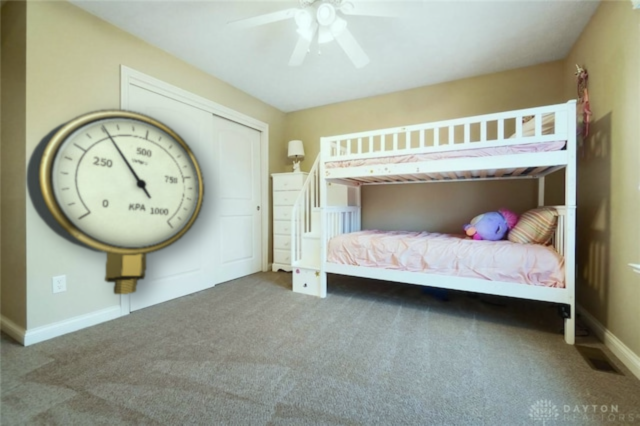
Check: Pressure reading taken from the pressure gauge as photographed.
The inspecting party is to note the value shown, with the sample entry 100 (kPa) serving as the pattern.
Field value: 350 (kPa)
